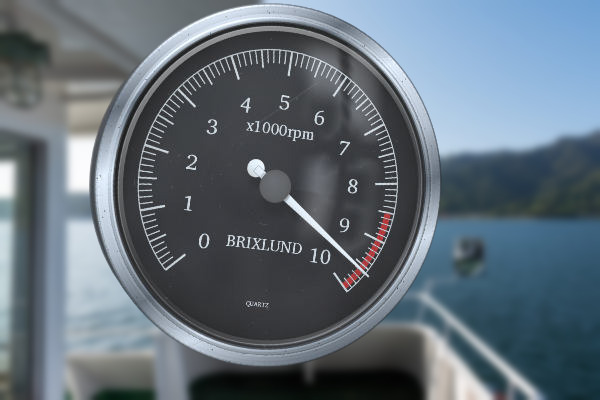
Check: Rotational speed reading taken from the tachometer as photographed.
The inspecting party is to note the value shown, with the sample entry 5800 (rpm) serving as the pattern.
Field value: 9600 (rpm)
